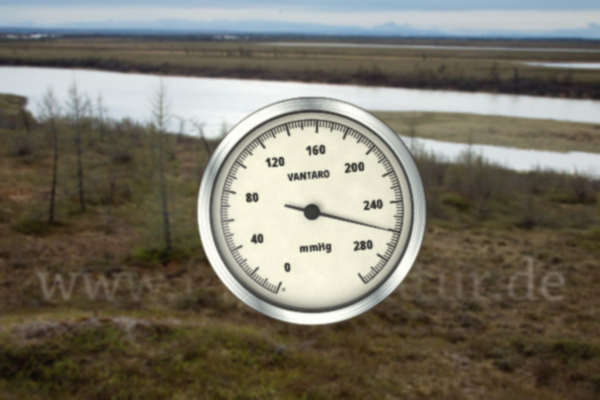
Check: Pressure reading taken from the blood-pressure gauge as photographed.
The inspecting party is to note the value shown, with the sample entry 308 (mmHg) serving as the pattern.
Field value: 260 (mmHg)
